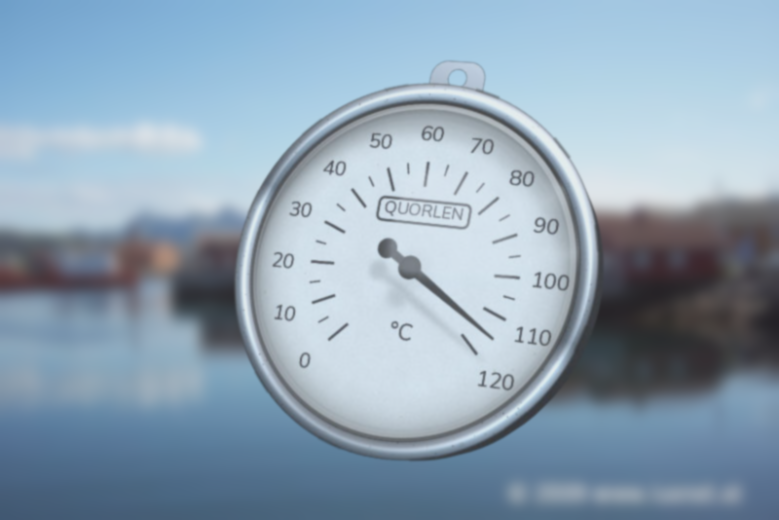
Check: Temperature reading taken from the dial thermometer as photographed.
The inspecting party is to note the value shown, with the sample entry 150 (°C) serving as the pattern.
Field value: 115 (°C)
